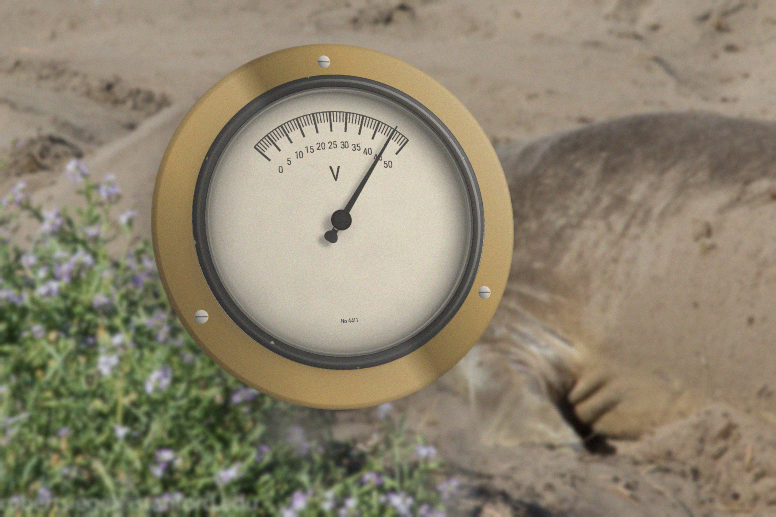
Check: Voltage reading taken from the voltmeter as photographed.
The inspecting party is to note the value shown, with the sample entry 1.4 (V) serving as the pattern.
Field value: 45 (V)
